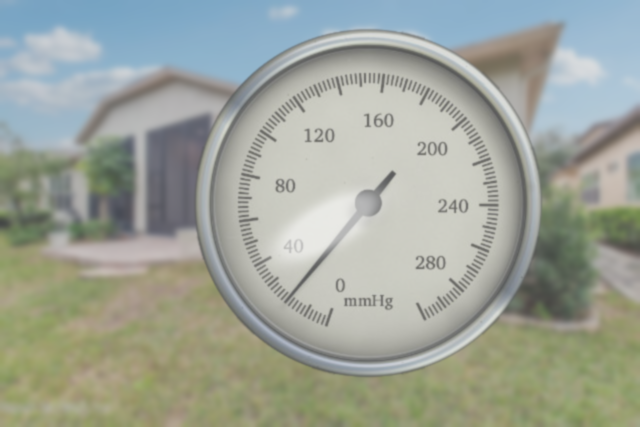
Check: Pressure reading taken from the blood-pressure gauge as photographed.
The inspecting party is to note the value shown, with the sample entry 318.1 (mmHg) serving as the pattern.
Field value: 20 (mmHg)
